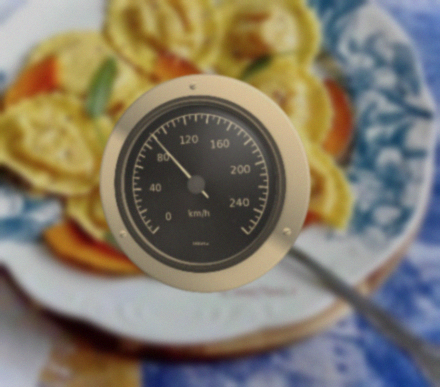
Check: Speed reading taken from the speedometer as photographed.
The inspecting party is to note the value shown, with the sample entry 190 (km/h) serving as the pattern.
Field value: 90 (km/h)
